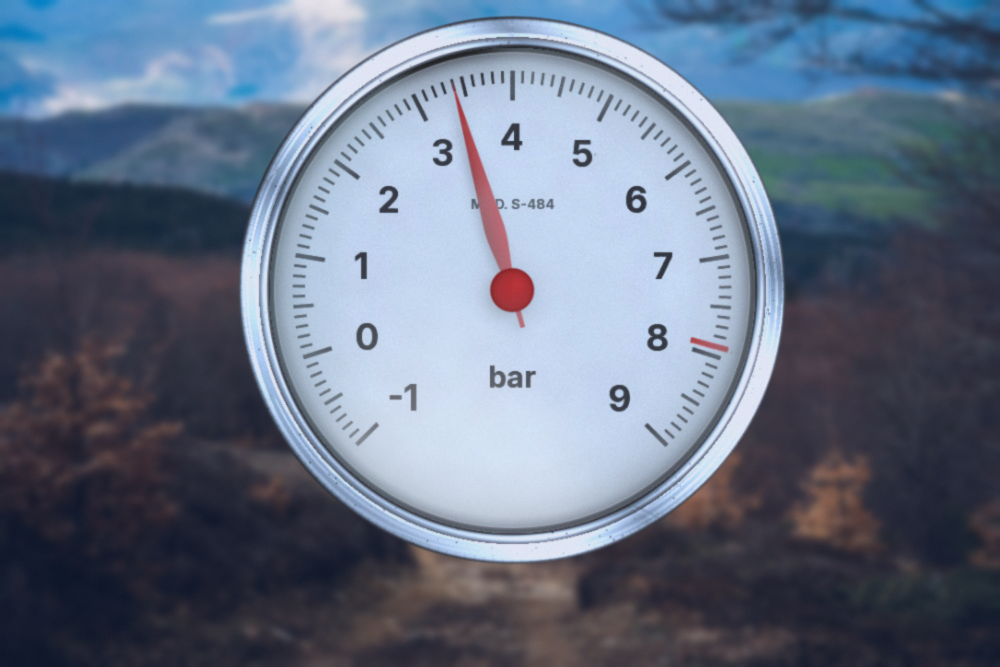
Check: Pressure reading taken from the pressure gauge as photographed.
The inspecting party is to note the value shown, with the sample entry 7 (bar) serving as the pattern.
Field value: 3.4 (bar)
